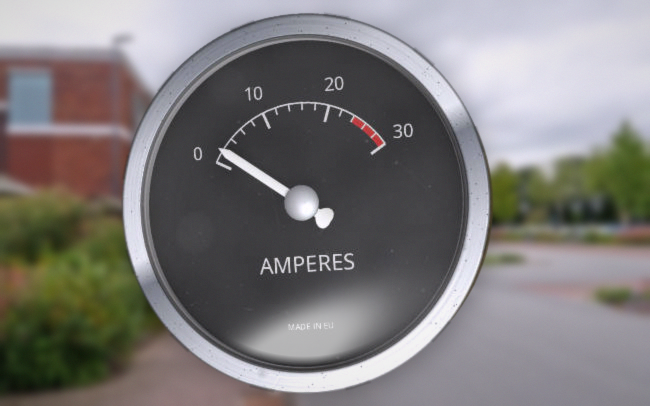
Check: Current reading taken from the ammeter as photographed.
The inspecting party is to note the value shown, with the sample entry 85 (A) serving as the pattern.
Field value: 2 (A)
